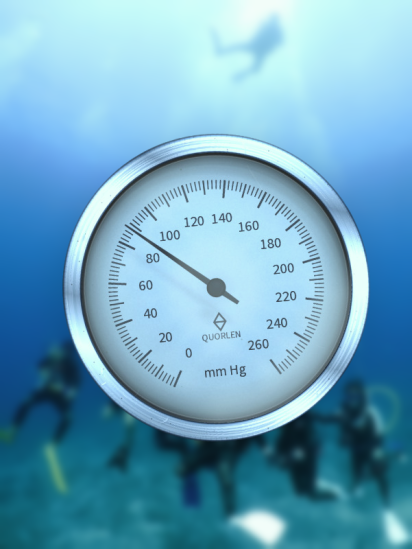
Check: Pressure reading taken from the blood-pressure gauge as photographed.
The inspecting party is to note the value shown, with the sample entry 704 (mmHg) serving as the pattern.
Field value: 88 (mmHg)
